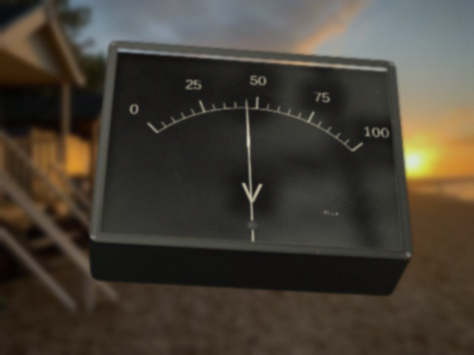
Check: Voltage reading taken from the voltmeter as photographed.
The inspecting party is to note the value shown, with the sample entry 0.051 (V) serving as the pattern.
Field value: 45 (V)
